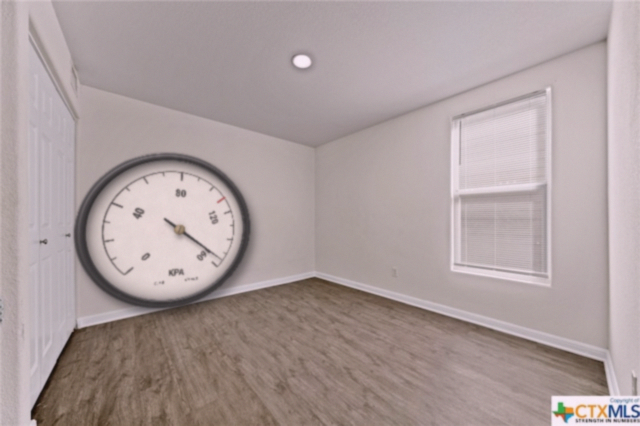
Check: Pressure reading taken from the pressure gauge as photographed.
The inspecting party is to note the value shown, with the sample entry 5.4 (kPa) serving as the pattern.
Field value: 155 (kPa)
